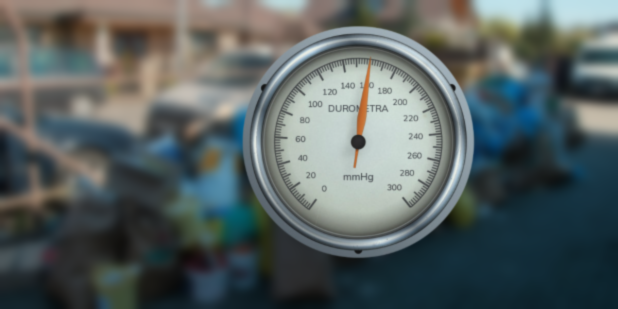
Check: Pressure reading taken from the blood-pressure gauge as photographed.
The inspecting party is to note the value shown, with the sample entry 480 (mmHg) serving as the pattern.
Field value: 160 (mmHg)
